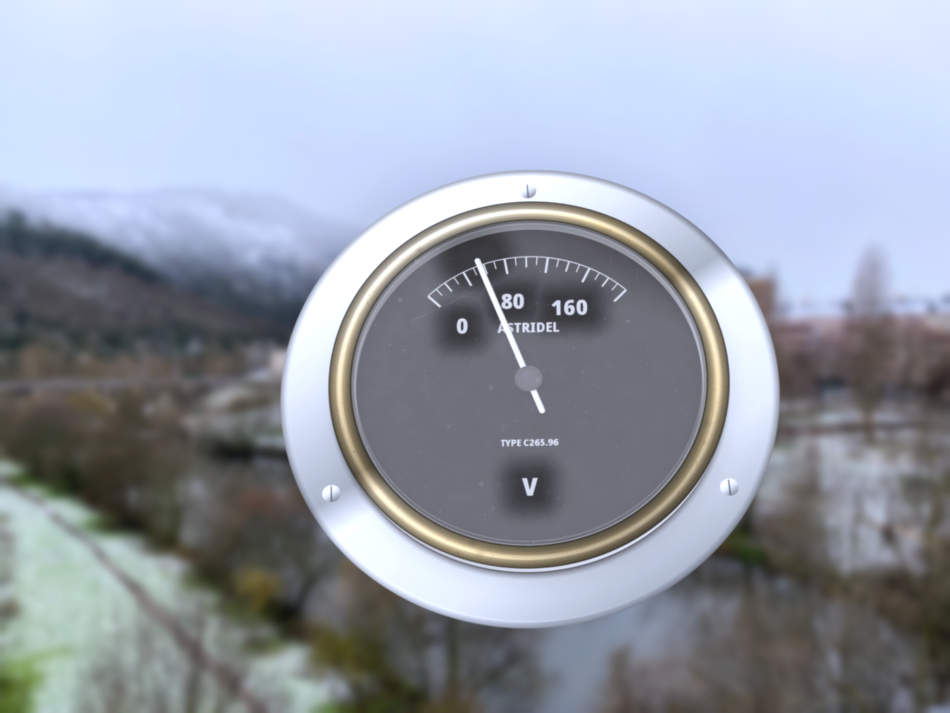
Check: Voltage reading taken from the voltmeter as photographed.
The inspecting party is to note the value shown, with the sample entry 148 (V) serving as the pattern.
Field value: 55 (V)
